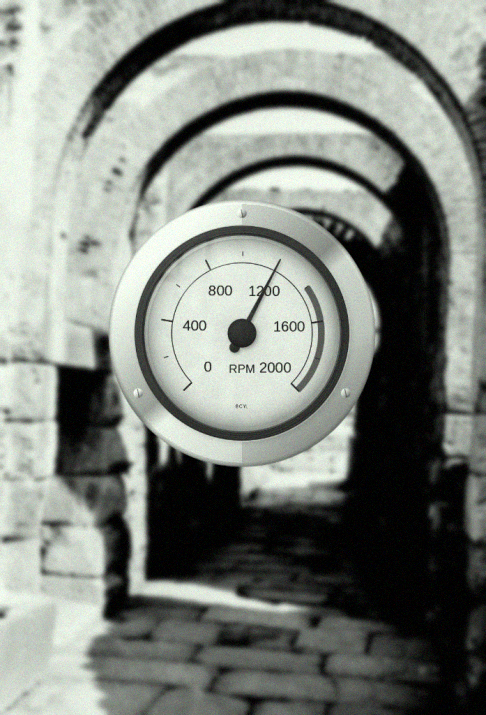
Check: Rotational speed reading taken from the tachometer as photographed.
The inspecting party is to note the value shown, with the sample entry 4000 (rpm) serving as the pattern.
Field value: 1200 (rpm)
